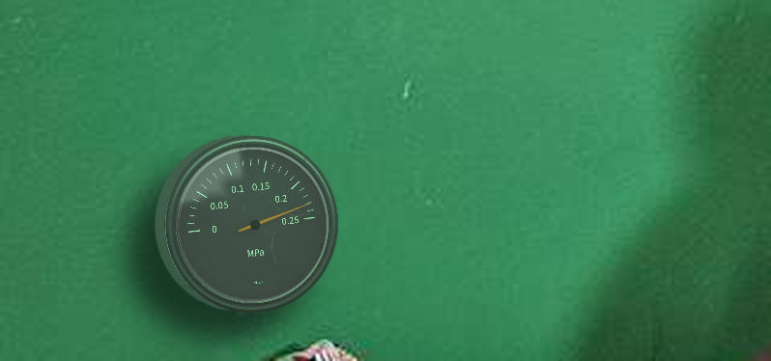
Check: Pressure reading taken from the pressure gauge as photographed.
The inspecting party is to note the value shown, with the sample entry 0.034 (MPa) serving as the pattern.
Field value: 0.23 (MPa)
